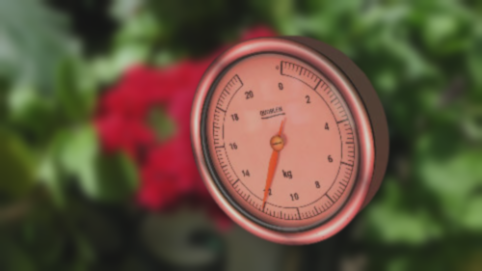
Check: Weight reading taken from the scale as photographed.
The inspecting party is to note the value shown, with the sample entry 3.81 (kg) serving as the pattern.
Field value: 12 (kg)
